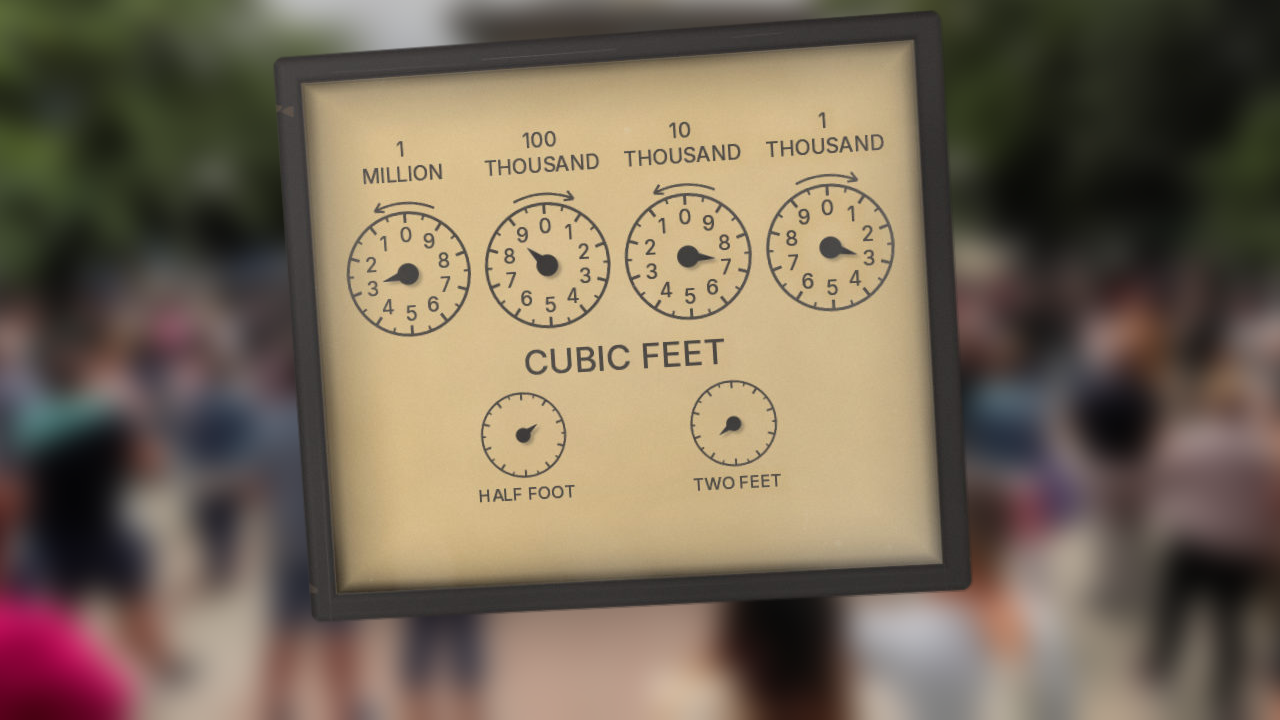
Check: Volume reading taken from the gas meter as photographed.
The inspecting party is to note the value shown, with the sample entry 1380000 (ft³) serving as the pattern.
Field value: 287300 (ft³)
